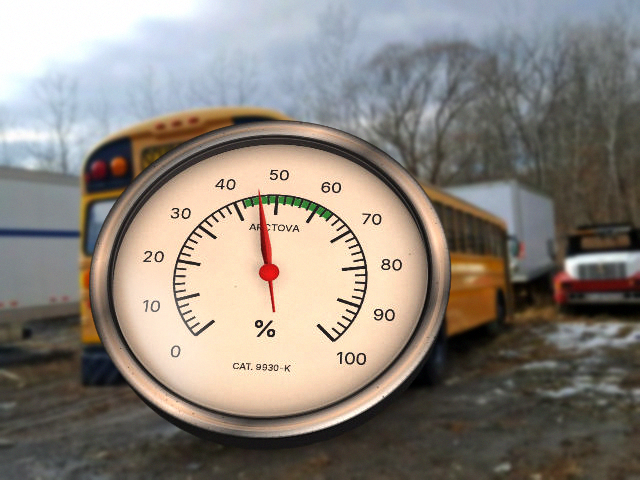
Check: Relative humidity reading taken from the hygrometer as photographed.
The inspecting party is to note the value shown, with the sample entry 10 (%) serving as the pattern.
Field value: 46 (%)
